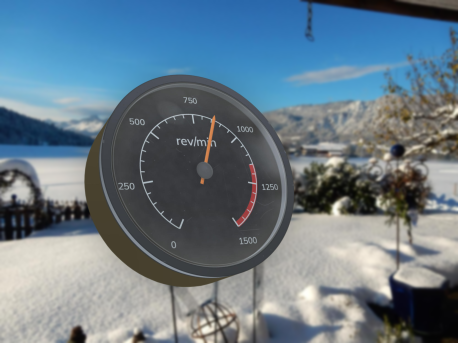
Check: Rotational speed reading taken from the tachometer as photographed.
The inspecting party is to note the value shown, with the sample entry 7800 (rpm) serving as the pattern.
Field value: 850 (rpm)
